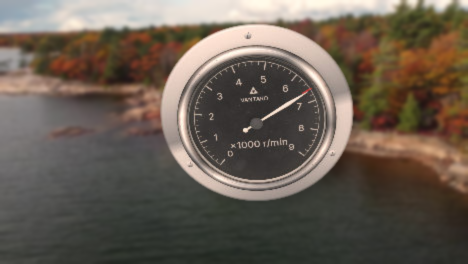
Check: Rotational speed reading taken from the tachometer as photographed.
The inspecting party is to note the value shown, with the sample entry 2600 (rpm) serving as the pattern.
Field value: 6600 (rpm)
